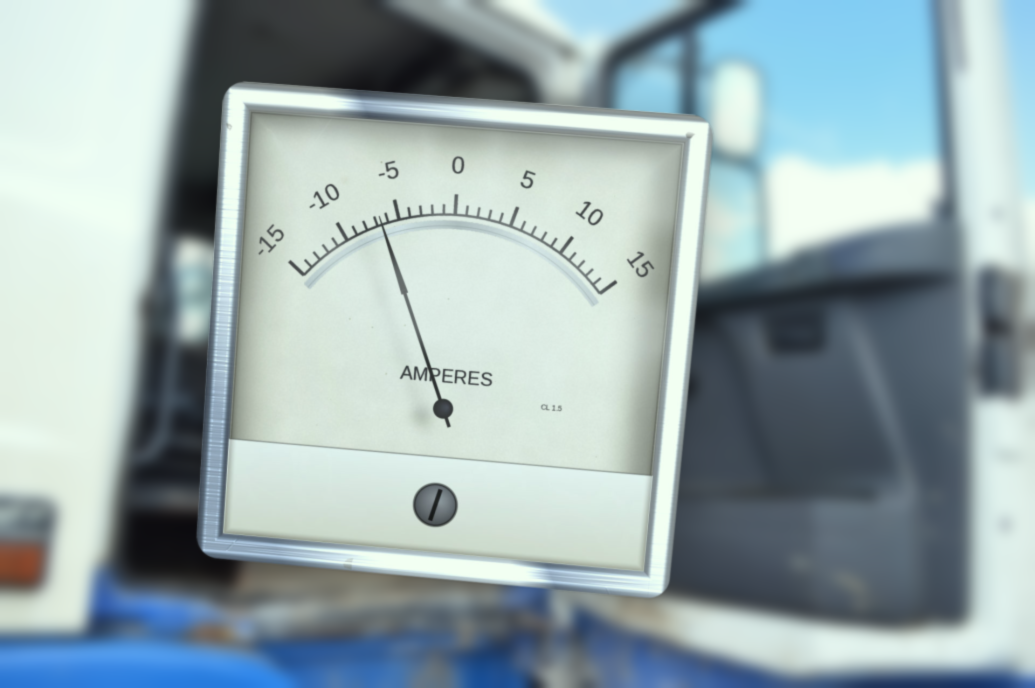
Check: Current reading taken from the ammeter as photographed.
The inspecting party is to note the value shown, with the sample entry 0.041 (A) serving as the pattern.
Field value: -6.5 (A)
